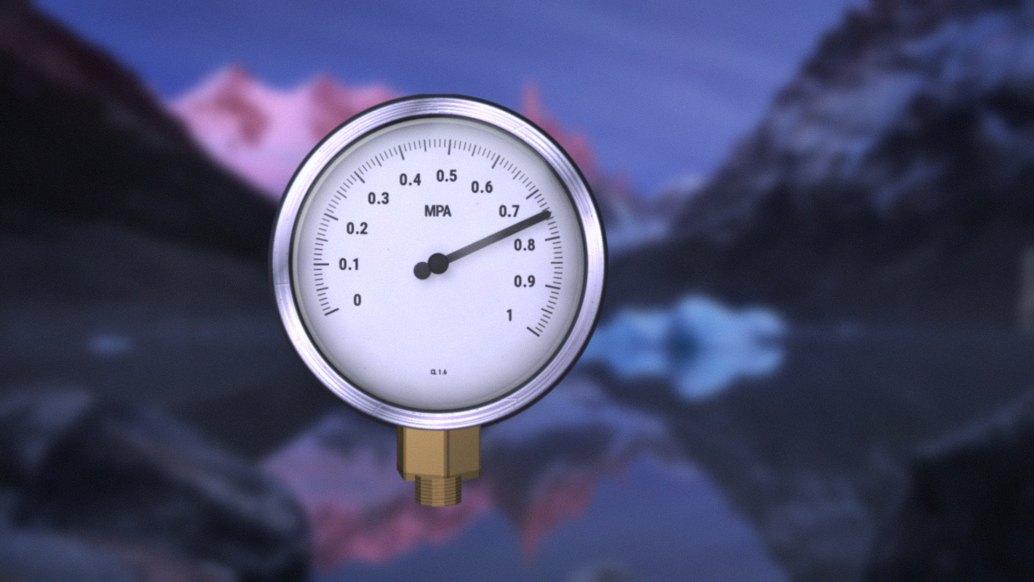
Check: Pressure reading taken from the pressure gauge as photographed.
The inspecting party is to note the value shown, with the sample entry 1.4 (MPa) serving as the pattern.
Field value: 0.75 (MPa)
